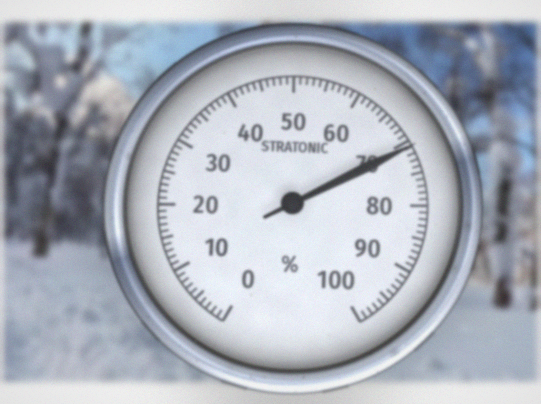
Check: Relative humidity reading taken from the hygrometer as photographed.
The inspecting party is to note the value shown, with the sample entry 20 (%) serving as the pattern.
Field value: 71 (%)
